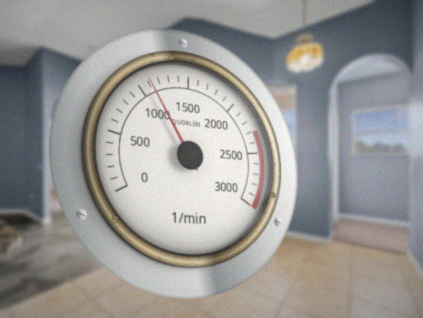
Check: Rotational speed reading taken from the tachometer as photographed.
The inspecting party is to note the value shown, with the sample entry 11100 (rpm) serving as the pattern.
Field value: 1100 (rpm)
